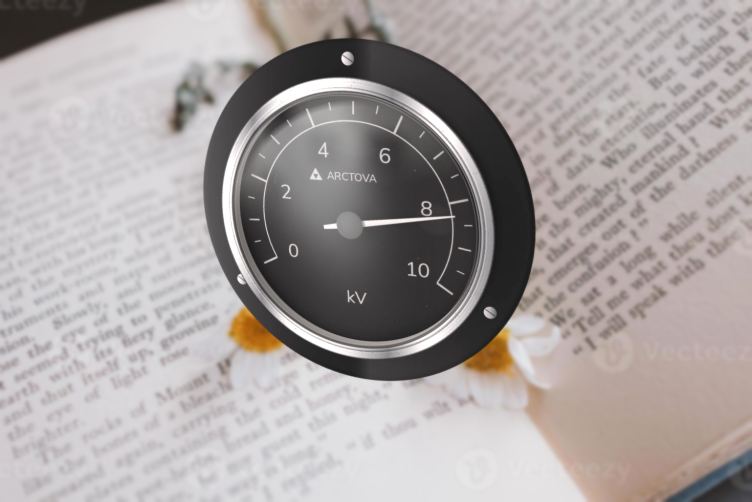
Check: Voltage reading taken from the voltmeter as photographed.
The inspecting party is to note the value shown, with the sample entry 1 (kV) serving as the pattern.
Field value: 8.25 (kV)
